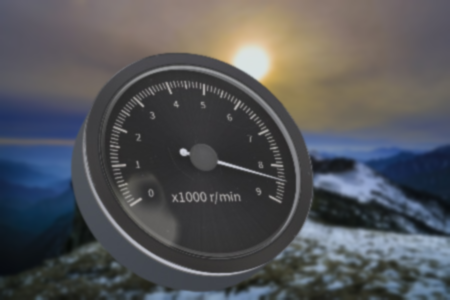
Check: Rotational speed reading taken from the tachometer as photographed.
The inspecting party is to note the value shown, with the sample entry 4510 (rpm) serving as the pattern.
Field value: 8500 (rpm)
